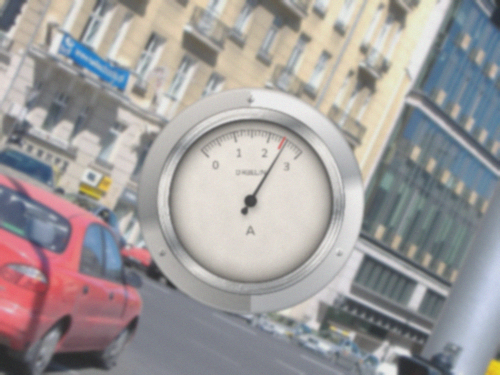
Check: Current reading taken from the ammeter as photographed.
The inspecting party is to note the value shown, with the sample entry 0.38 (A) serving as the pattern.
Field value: 2.5 (A)
